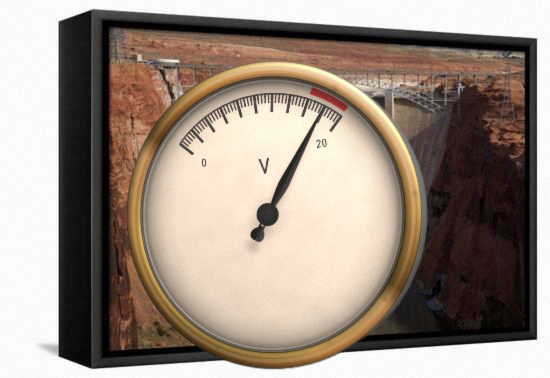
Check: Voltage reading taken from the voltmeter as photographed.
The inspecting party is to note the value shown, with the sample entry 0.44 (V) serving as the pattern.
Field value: 18 (V)
